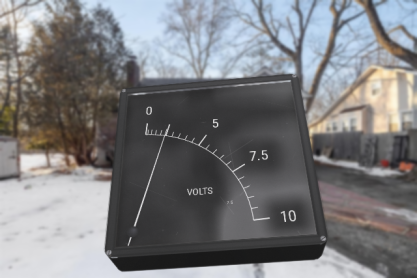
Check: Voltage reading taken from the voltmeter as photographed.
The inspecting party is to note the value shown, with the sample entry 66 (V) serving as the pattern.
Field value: 2.5 (V)
